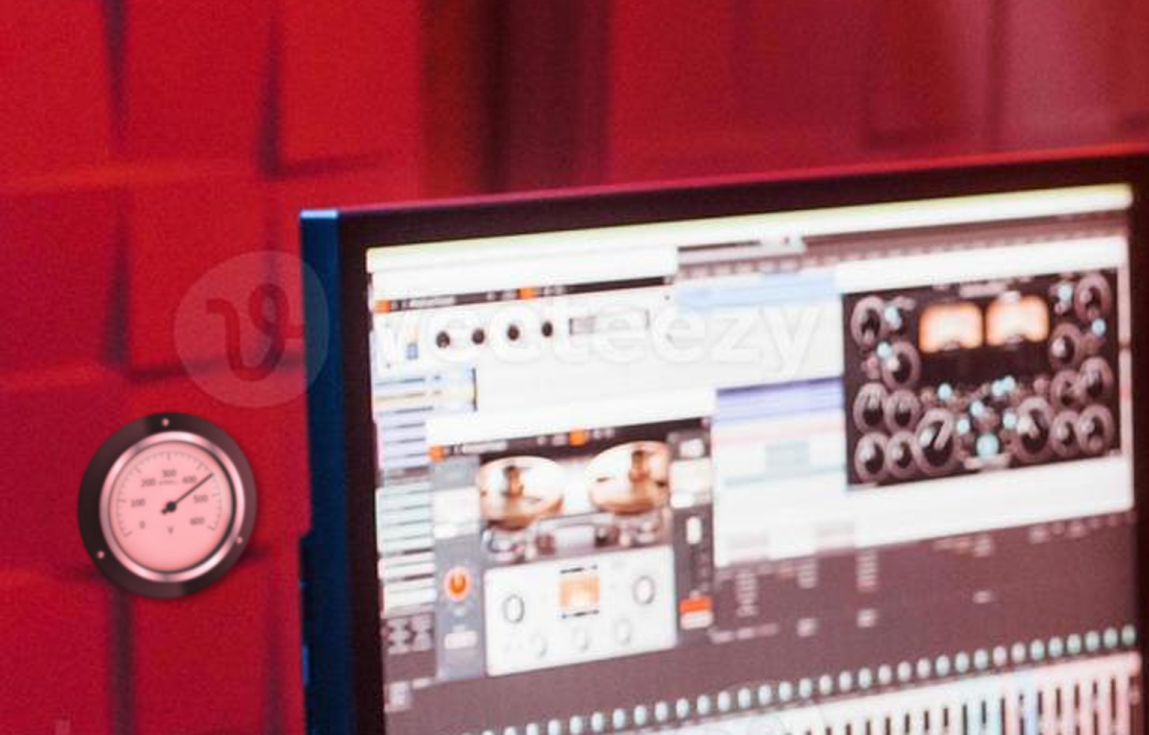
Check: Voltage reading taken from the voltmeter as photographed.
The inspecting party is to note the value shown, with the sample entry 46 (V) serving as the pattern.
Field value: 440 (V)
